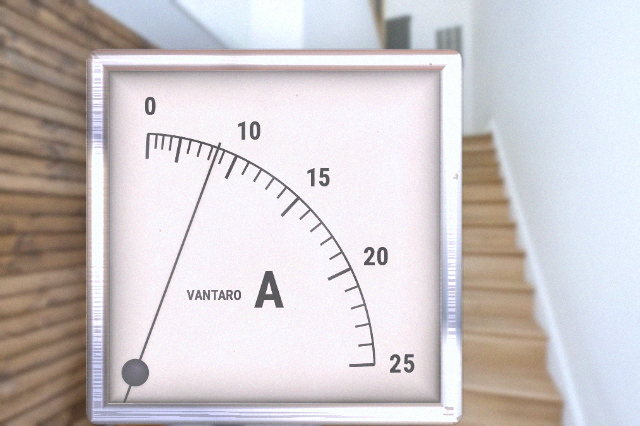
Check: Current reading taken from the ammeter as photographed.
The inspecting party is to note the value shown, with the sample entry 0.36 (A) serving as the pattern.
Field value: 8.5 (A)
